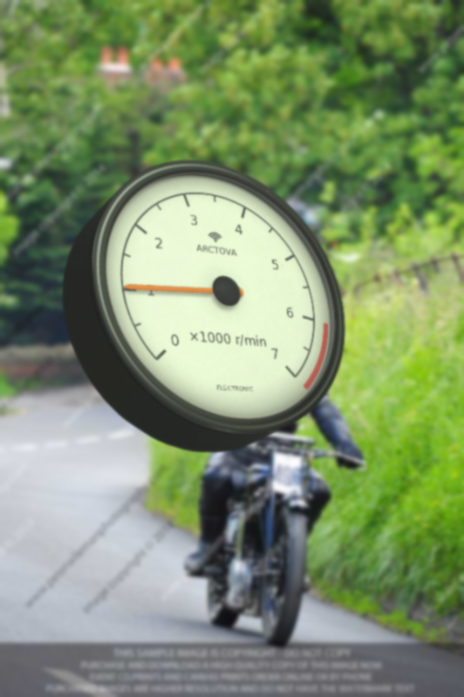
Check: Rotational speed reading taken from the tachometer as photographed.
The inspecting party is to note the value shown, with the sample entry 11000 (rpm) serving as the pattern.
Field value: 1000 (rpm)
